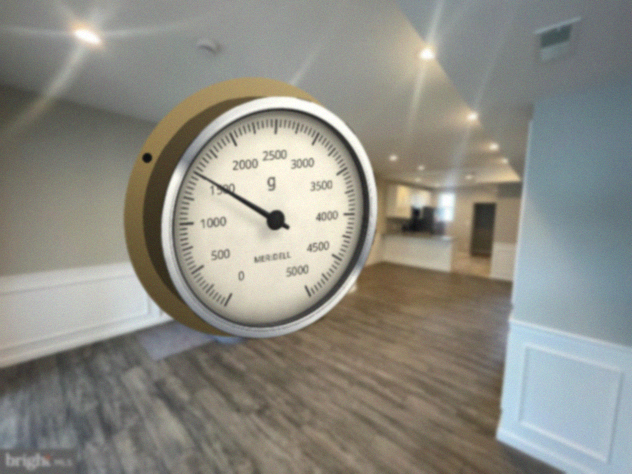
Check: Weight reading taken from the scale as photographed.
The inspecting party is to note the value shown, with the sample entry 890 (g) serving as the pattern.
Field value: 1500 (g)
